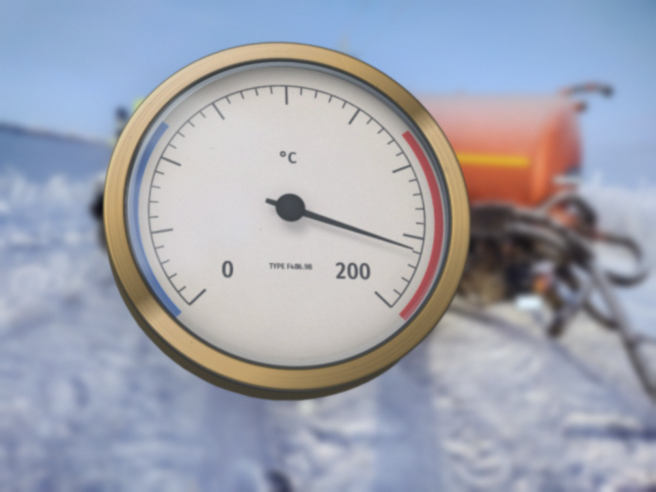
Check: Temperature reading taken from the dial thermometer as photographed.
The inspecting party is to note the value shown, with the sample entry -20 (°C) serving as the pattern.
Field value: 180 (°C)
